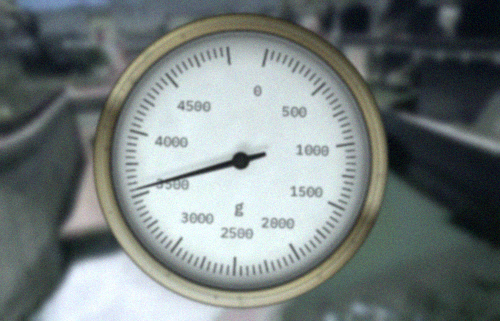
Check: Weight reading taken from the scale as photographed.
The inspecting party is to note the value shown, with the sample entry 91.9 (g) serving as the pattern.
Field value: 3550 (g)
